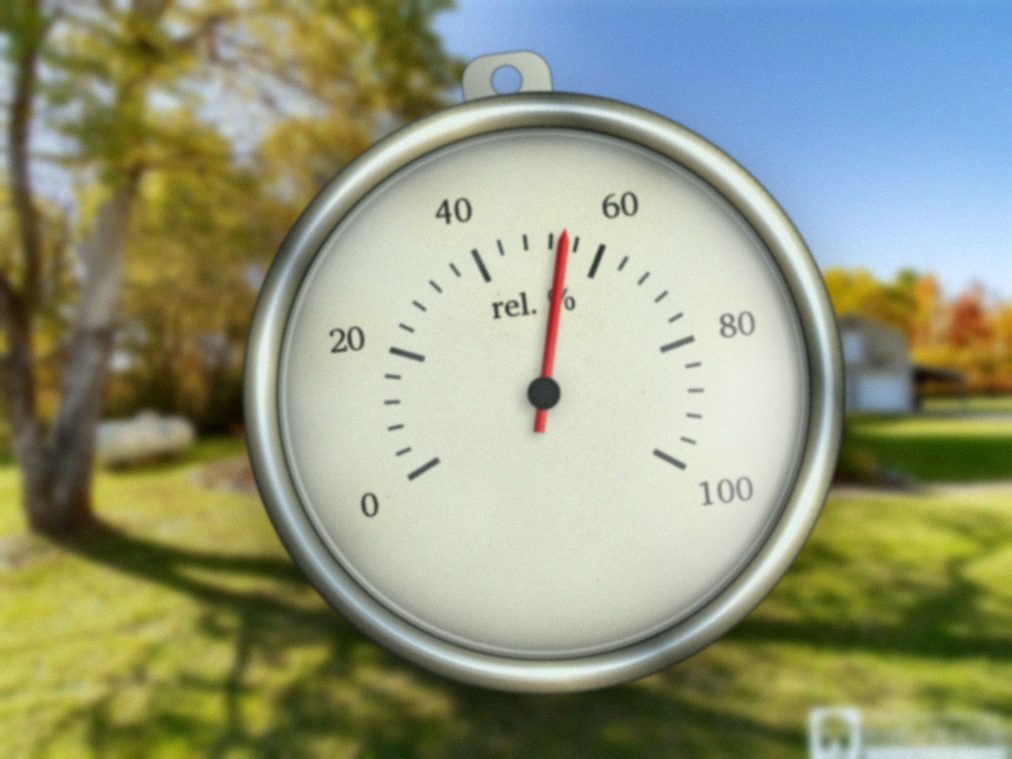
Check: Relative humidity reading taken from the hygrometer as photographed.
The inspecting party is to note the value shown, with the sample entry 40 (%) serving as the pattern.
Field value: 54 (%)
